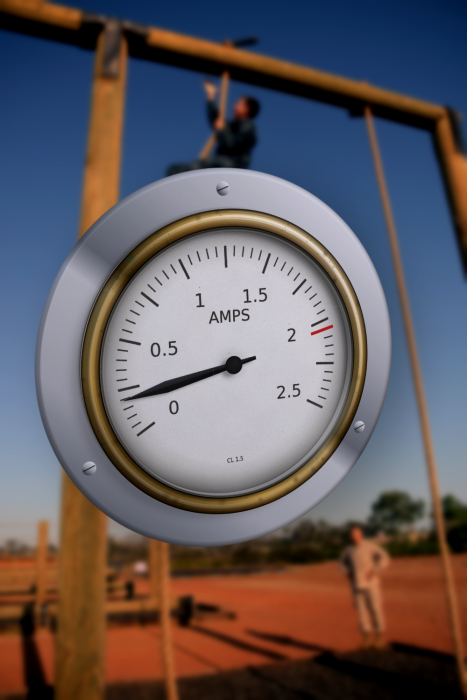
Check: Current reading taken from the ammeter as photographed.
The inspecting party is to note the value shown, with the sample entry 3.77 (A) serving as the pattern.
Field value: 0.2 (A)
